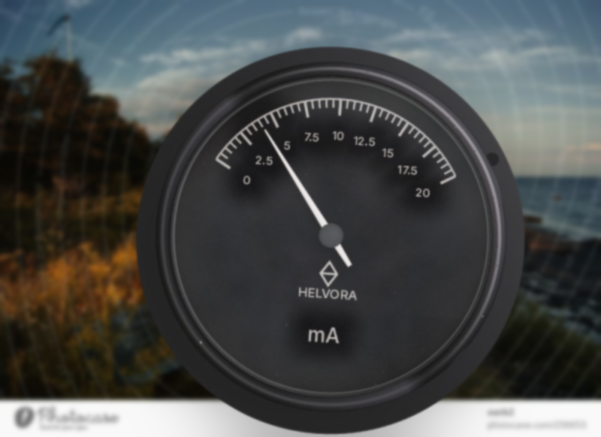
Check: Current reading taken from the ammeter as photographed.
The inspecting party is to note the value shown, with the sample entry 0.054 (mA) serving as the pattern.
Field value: 4 (mA)
